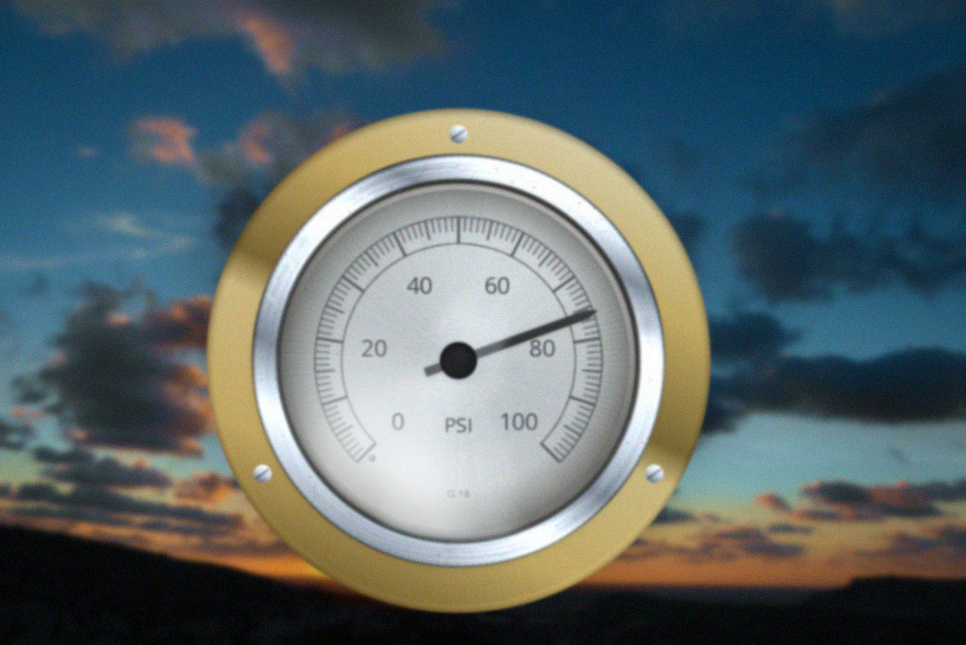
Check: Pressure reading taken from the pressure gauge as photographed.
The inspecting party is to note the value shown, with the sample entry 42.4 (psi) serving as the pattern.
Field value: 76 (psi)
